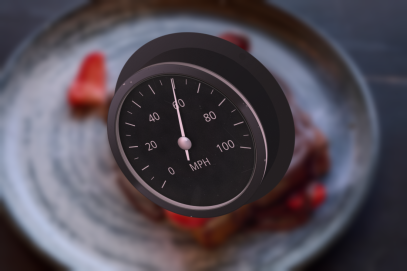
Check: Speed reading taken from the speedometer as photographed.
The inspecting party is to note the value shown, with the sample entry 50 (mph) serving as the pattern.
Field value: 60 (mph)
